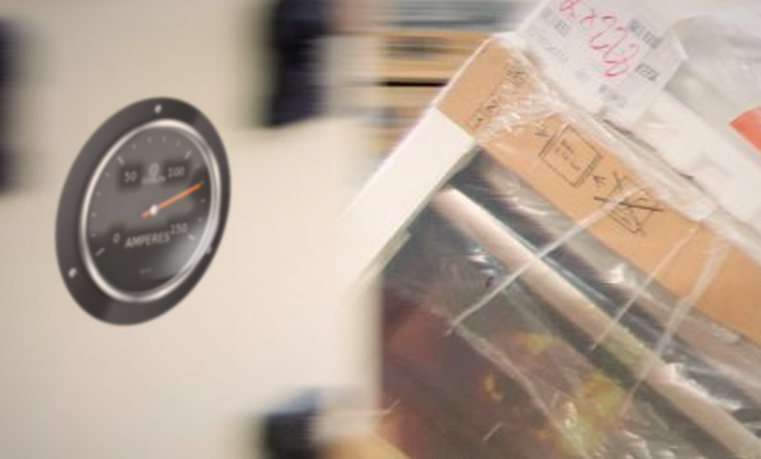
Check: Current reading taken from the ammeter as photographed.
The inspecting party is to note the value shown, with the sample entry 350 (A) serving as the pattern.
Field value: 120 (A)
